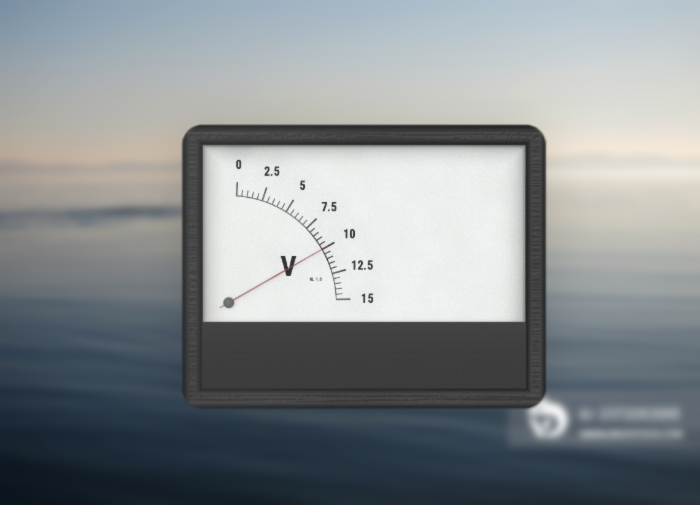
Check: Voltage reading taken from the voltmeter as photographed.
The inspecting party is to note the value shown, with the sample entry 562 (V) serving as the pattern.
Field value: 10 (V)
